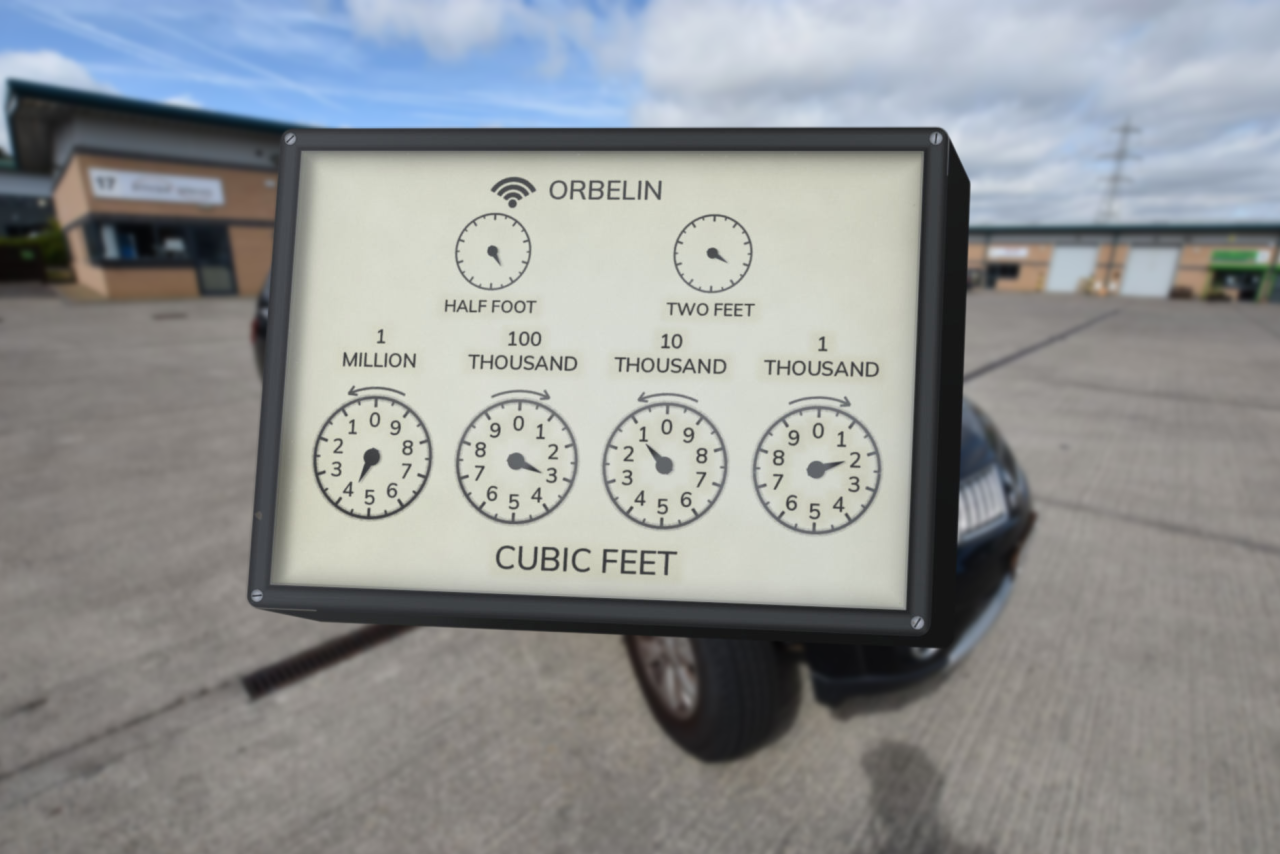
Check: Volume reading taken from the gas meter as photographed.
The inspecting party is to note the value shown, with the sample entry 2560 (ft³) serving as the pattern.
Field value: 431200 (ft³)
